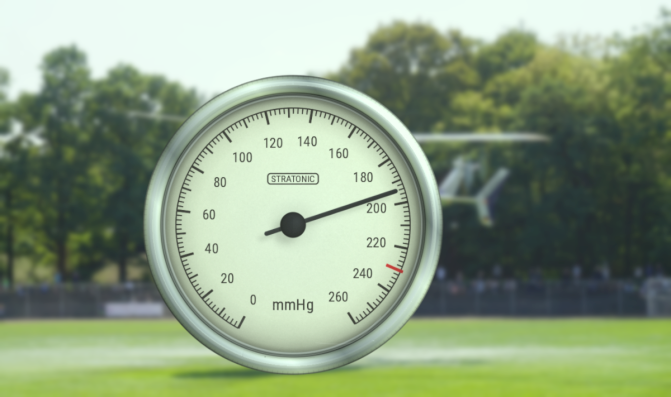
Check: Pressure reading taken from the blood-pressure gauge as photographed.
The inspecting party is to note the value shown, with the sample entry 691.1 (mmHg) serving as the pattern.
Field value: 194 (mmHg)
